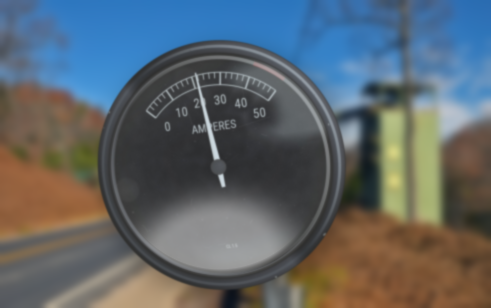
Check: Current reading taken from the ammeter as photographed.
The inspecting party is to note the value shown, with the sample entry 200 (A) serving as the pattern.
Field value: 22 (A)
